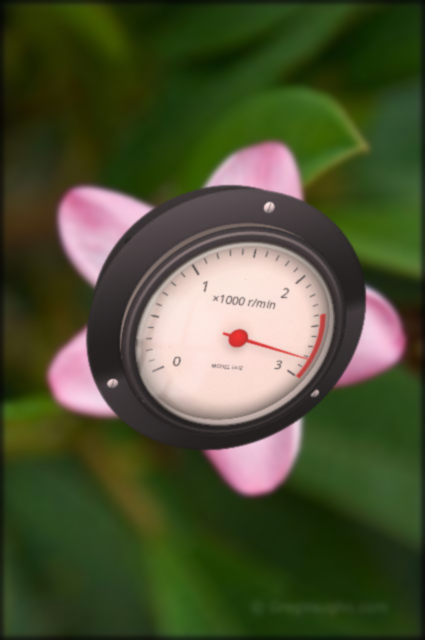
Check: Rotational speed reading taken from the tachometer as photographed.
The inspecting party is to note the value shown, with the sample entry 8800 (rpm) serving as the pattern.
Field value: 2800 (rpm)
